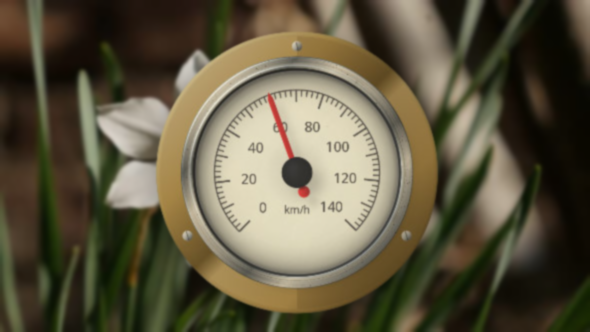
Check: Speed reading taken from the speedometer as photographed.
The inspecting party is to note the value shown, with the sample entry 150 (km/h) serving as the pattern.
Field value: 60 (km/h)
